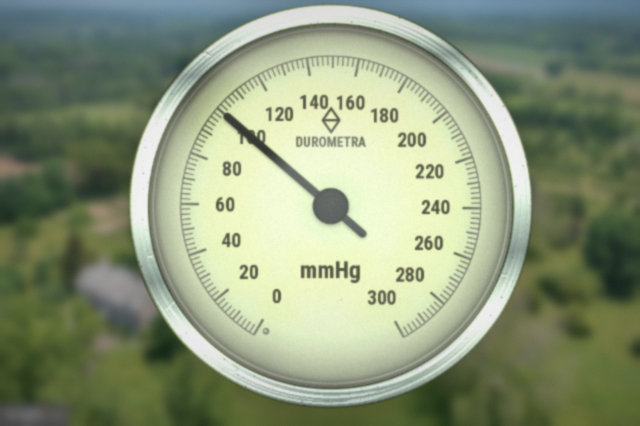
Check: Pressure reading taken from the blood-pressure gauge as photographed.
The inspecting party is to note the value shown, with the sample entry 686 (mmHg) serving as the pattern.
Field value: 100 (mmHg)
